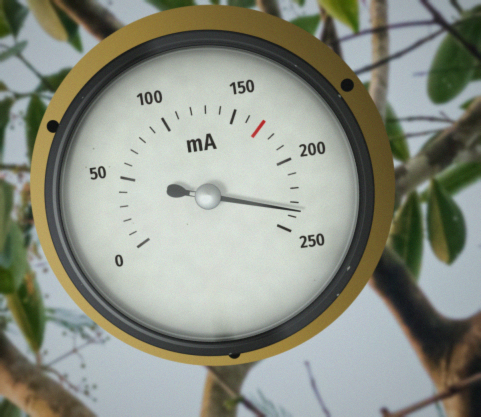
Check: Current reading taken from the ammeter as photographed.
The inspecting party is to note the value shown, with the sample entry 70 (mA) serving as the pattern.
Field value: 235 (mA)
